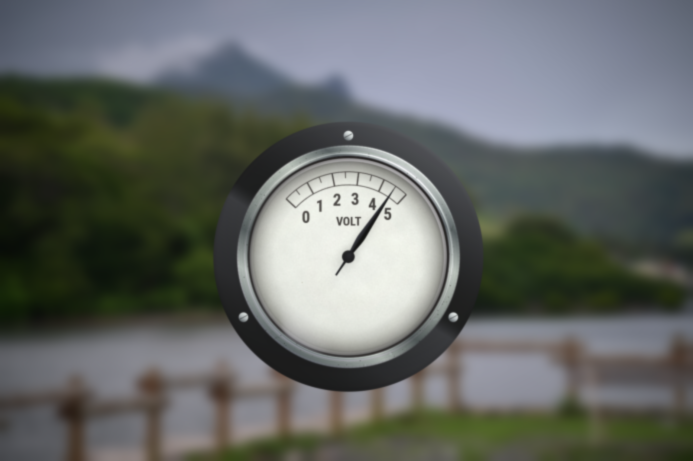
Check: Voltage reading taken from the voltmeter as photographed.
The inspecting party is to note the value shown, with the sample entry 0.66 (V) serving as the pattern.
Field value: 4.5 (V)
